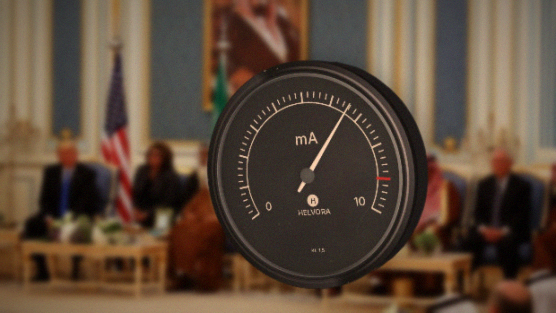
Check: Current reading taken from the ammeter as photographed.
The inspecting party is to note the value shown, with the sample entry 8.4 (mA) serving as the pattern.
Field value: 6.6 (mA)
